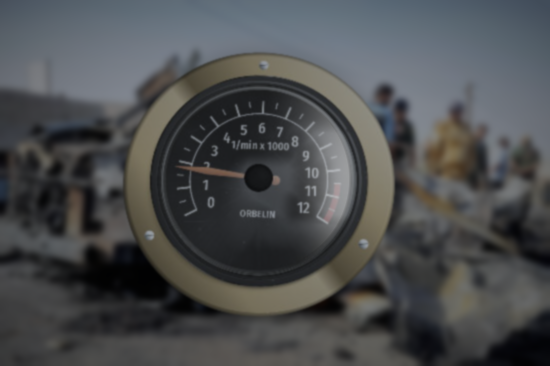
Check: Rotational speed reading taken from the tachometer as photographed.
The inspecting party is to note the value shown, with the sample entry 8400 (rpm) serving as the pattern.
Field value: 1750 (rpm)
